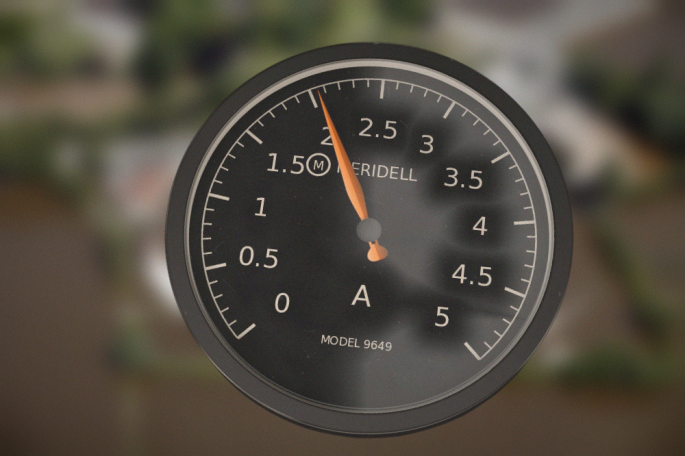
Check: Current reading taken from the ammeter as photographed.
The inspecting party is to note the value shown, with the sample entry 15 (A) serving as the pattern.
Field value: 2.05 (A)
